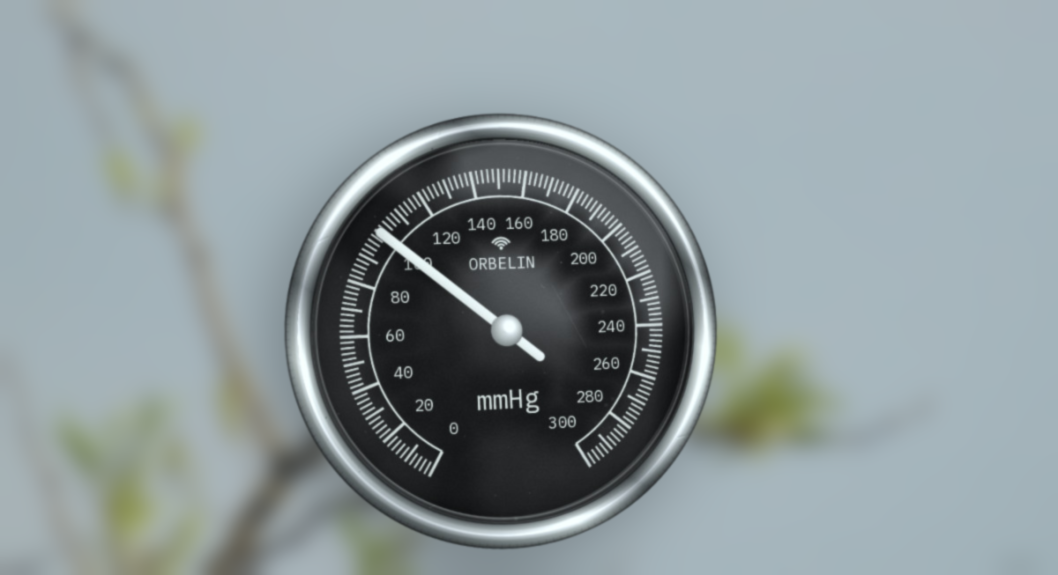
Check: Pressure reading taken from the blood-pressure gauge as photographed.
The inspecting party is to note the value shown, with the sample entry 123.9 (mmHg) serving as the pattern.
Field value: 100 (mmHg)
